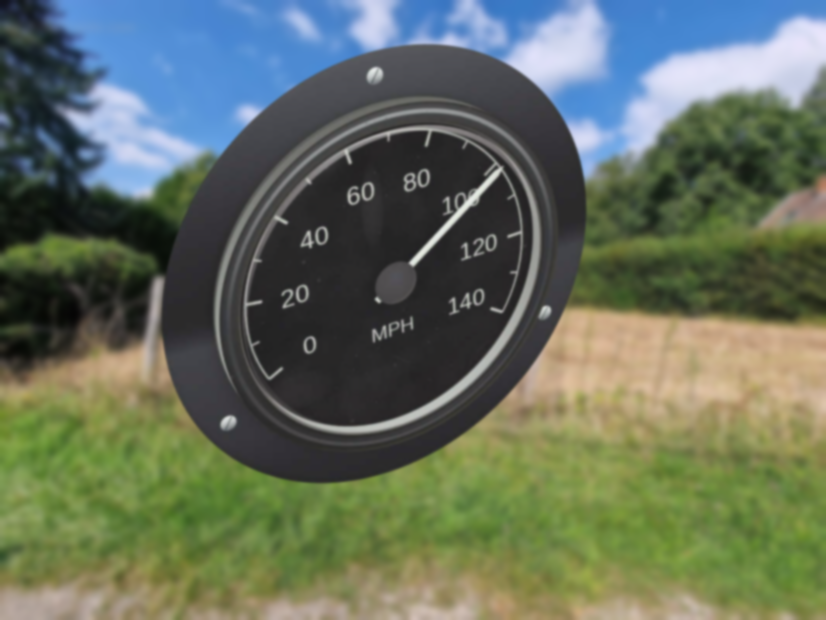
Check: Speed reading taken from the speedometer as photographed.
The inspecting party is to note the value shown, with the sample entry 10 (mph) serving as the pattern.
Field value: 100 (mph)
